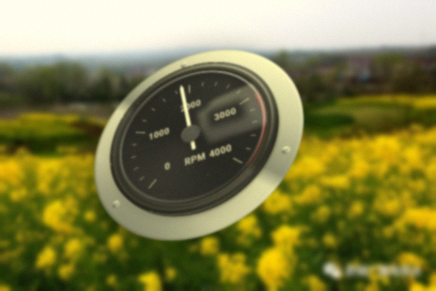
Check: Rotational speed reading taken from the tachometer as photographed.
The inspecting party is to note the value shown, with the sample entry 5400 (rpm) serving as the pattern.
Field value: 1900 (rpm)
